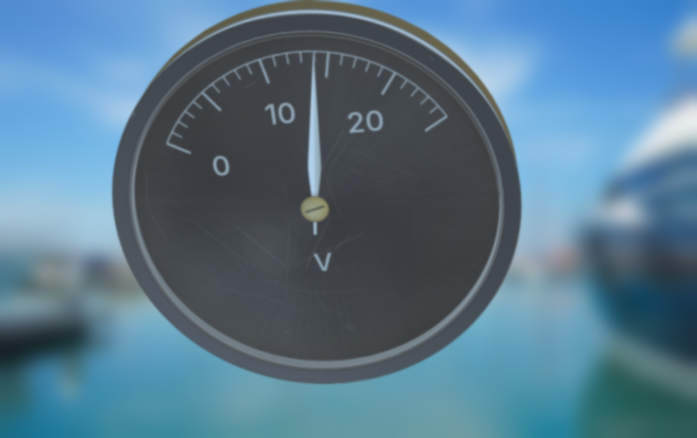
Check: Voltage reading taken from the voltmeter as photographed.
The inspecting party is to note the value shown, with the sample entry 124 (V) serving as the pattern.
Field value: 14 (V)
